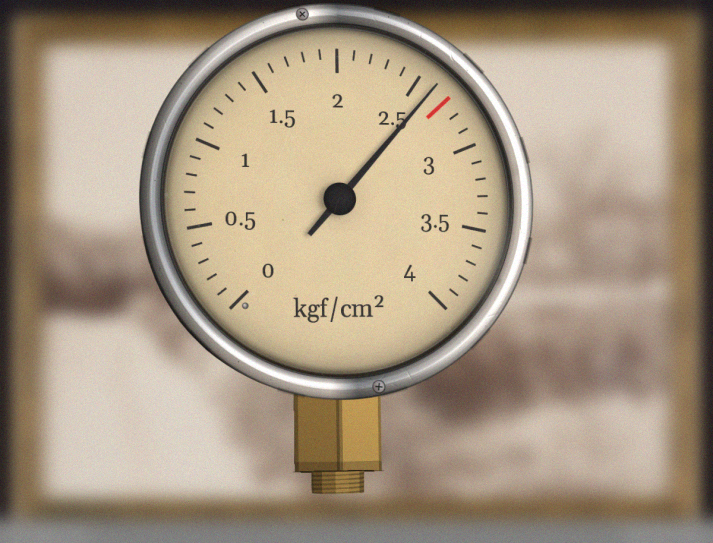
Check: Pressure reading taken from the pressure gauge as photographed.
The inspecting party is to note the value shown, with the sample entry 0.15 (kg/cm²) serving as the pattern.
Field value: 2.6 (kg/cm²)
